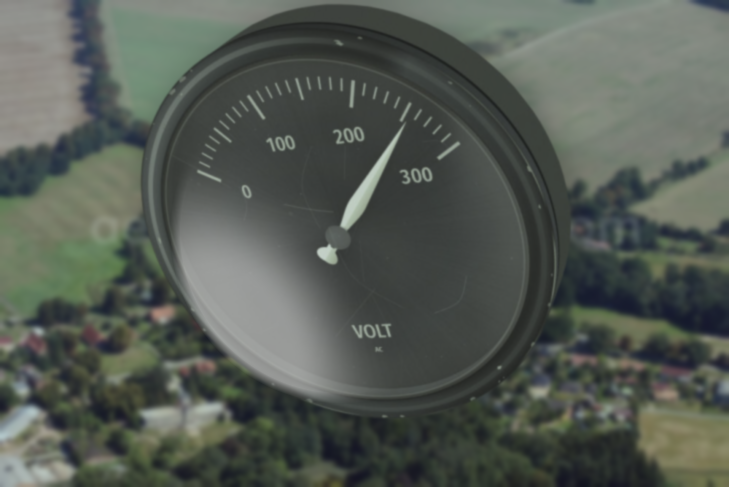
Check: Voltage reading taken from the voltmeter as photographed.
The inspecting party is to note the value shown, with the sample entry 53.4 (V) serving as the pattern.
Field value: 255 (V)
